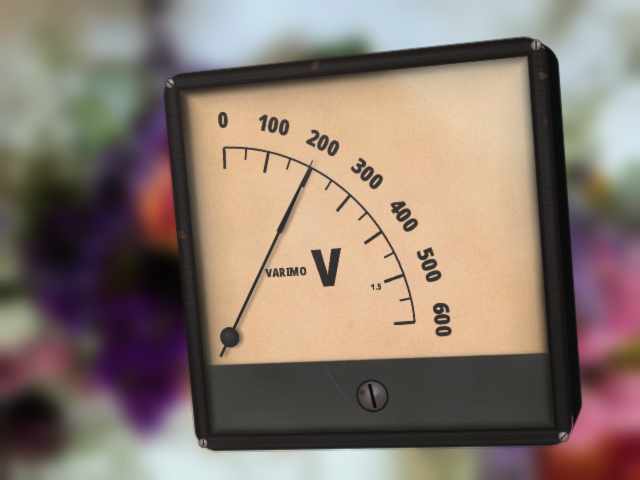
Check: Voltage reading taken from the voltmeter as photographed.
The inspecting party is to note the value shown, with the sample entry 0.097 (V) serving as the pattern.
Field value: 200 (V)
